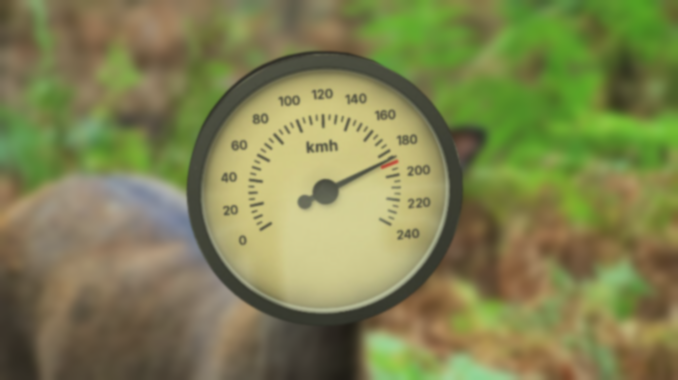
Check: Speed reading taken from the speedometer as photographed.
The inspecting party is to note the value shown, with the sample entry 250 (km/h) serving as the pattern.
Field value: 185 (km/h)
